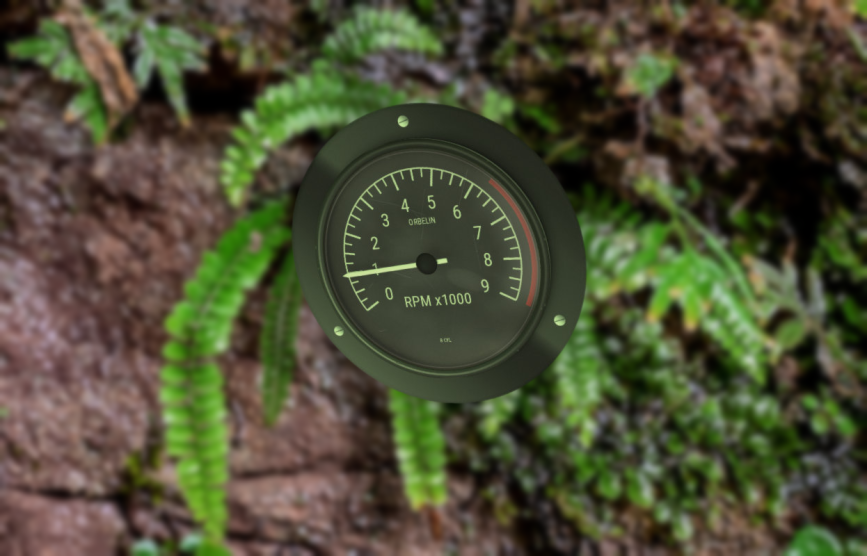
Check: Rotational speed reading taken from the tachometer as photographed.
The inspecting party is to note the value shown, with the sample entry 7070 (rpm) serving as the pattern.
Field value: 1000 (rpm)
